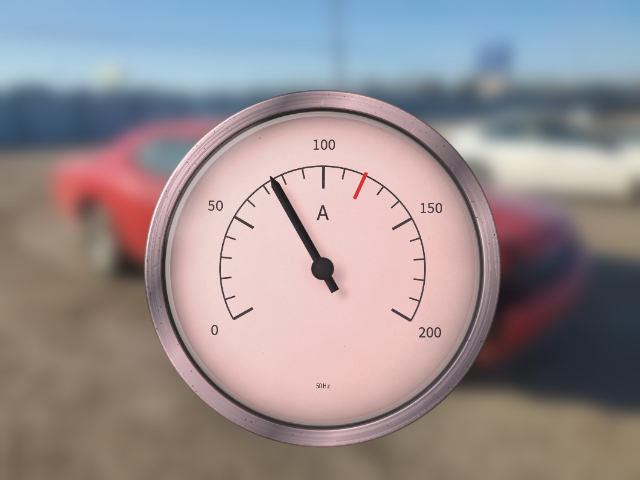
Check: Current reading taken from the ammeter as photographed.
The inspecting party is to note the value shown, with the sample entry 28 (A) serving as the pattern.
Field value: 75 (A)
